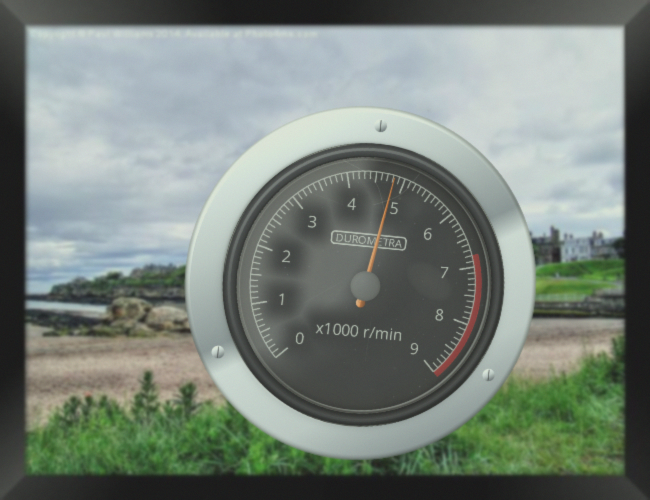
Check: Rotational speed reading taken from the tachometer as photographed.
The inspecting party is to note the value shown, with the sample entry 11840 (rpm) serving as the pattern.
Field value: 4800 (rpm)
